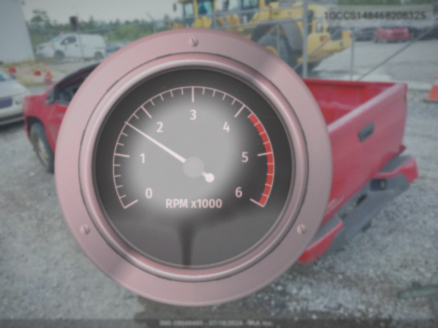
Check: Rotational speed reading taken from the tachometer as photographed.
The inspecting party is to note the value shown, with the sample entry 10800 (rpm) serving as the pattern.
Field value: 1600 (rpm)
